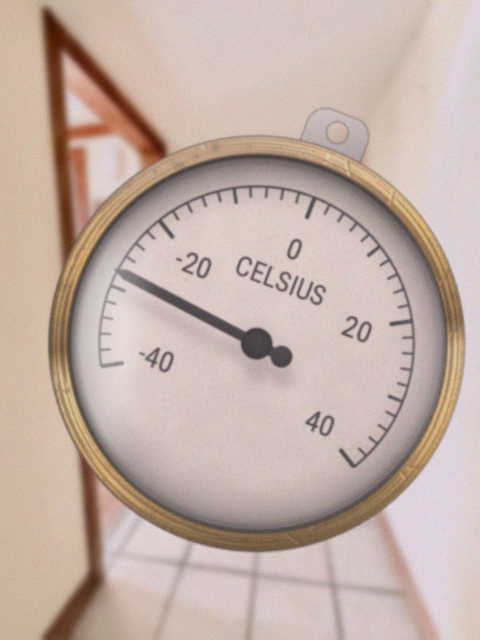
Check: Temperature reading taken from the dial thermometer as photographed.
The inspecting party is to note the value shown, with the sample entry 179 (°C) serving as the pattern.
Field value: -28 (°C)
